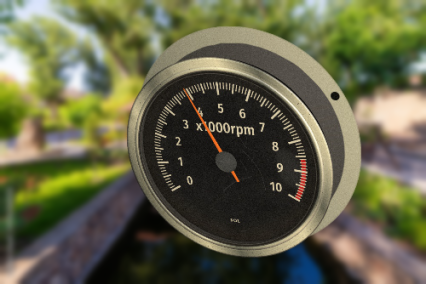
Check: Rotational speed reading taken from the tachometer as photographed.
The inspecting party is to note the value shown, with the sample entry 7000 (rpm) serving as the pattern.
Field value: 4000 (rpm)
